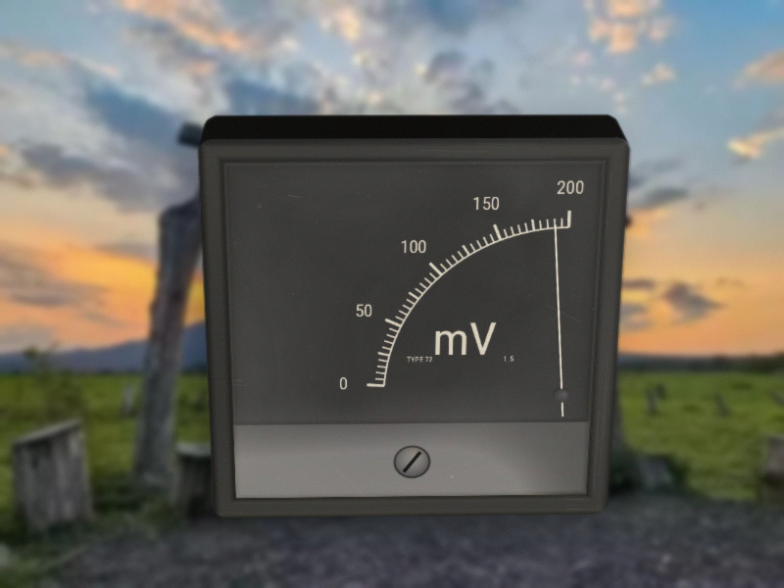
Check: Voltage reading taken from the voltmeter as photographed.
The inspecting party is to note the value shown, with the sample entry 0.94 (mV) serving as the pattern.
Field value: 190 (mV)
